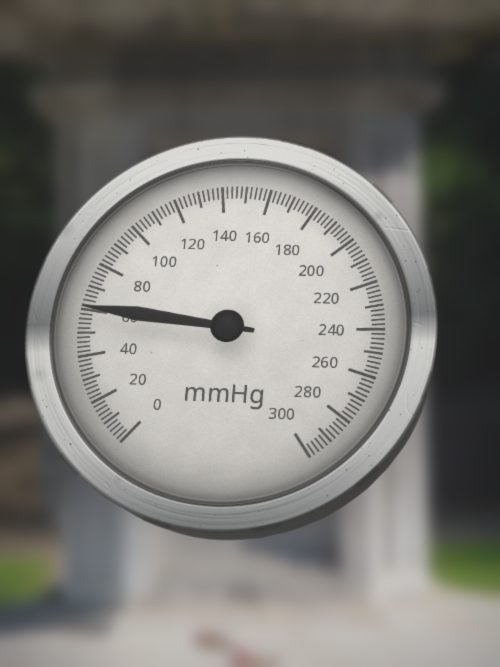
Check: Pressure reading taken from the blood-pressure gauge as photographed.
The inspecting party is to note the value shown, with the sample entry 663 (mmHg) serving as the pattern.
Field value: 60 (mmHg)
